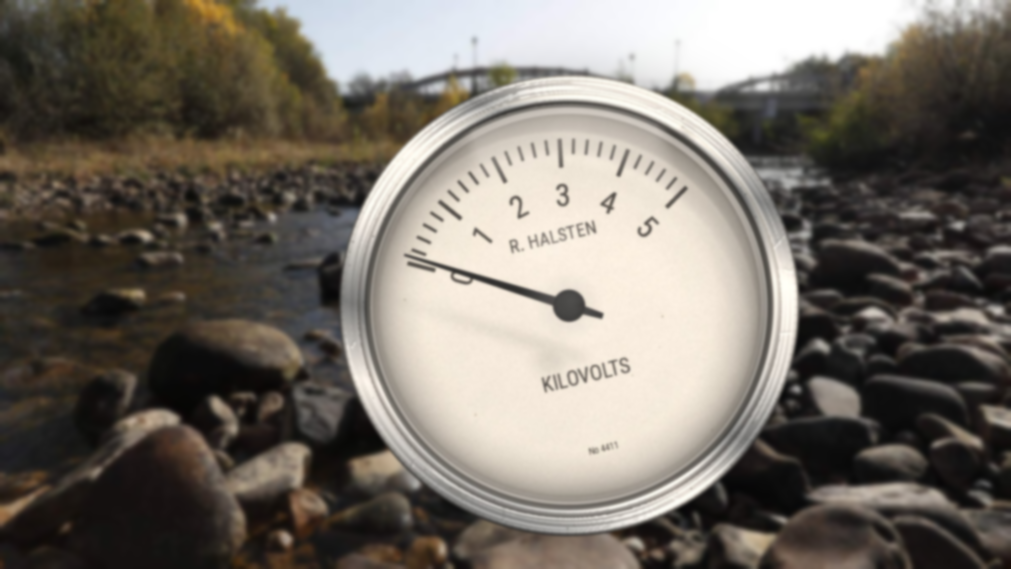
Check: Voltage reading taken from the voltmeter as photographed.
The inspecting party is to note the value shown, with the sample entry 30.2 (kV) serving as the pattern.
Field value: 0.1 (kV)
